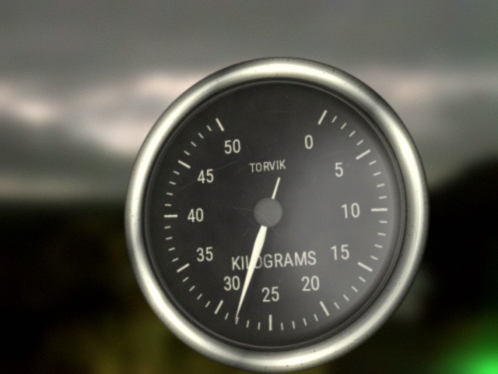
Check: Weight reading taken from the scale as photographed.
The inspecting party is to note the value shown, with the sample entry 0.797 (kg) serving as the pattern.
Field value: 28 (kg)
